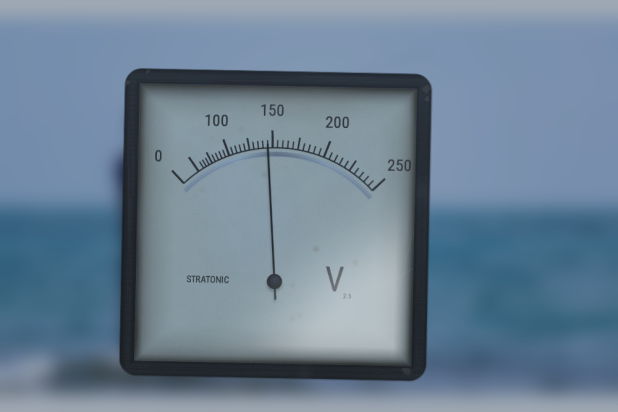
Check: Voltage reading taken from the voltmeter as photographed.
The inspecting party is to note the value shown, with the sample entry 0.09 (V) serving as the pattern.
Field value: 145 (V)
